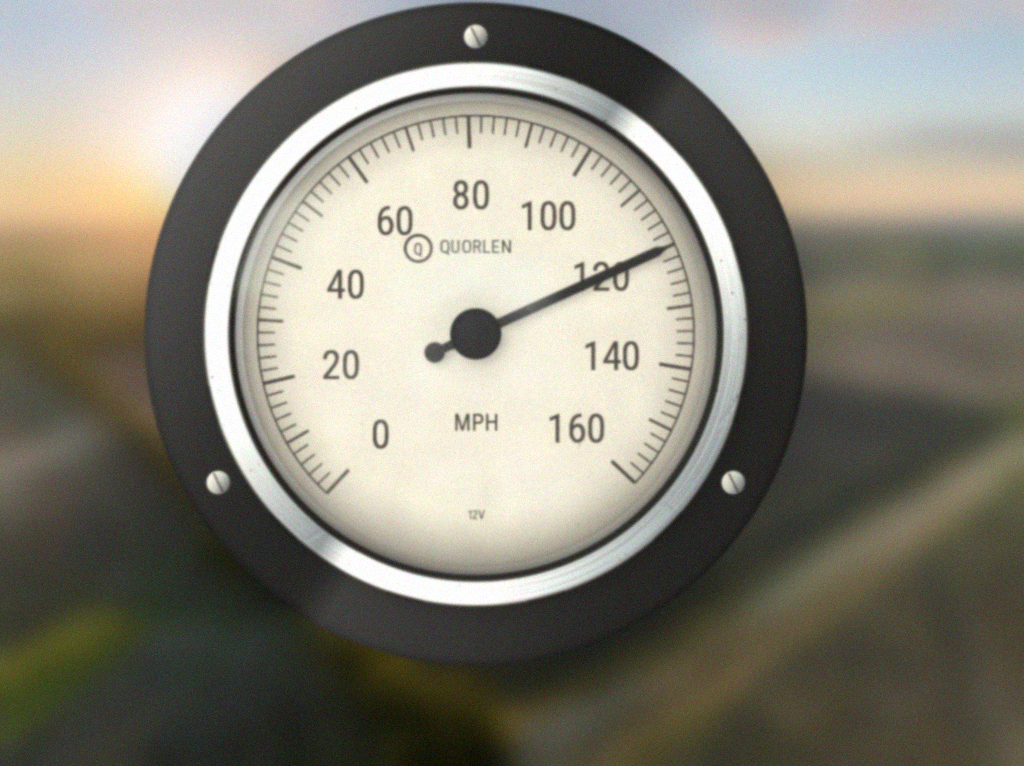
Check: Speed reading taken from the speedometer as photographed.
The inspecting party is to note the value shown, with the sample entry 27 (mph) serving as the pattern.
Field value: 120 (mph)
